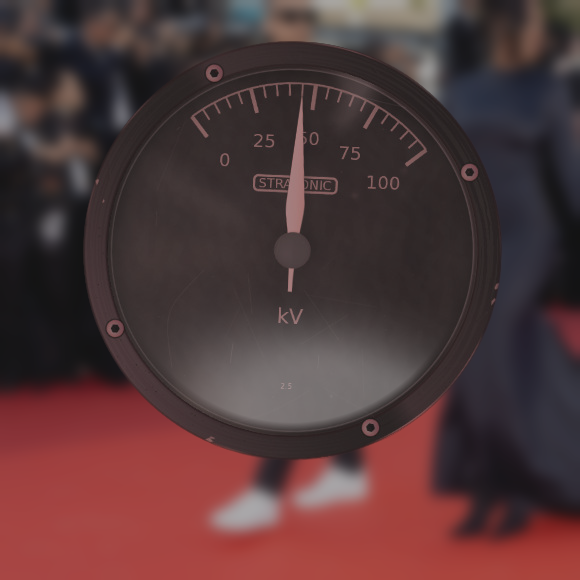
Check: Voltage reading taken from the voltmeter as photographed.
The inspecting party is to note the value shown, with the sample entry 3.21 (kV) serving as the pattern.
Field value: 45 (kV)
